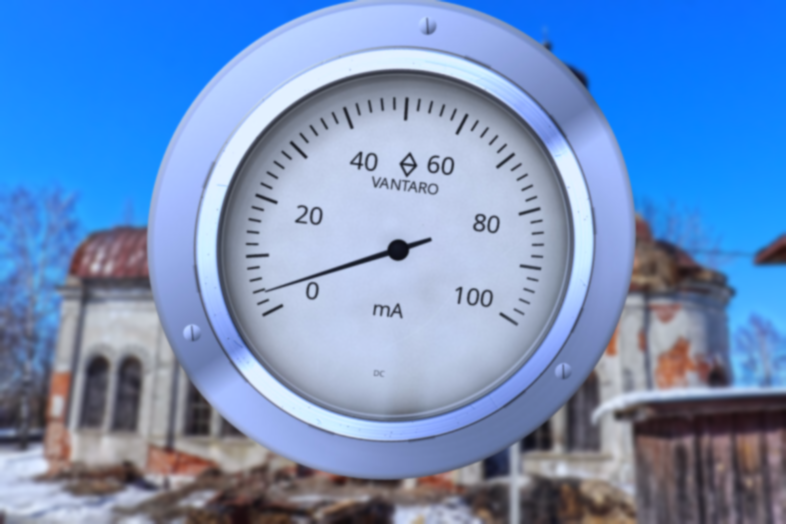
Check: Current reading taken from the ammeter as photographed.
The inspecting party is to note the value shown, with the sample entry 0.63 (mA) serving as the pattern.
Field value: 4 (mA)
